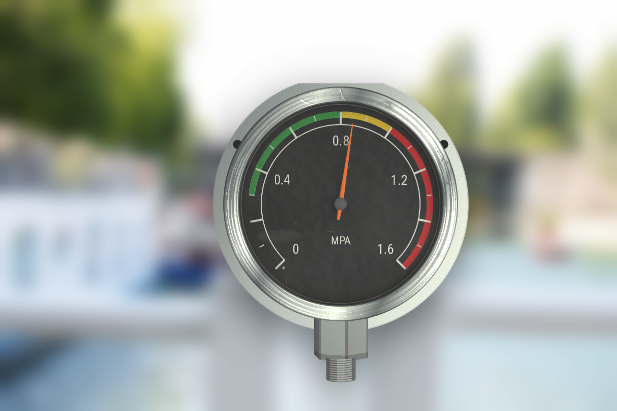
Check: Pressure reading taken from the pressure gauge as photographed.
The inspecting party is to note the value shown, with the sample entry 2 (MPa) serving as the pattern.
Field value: 0.85 (MPa)
